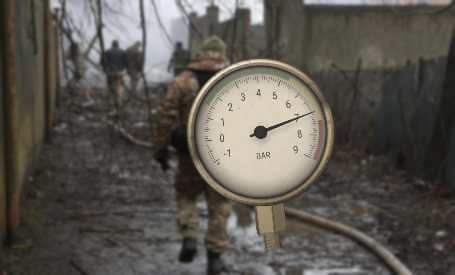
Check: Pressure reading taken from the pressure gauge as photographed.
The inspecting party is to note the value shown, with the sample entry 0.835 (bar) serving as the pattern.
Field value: 7 (bar)
